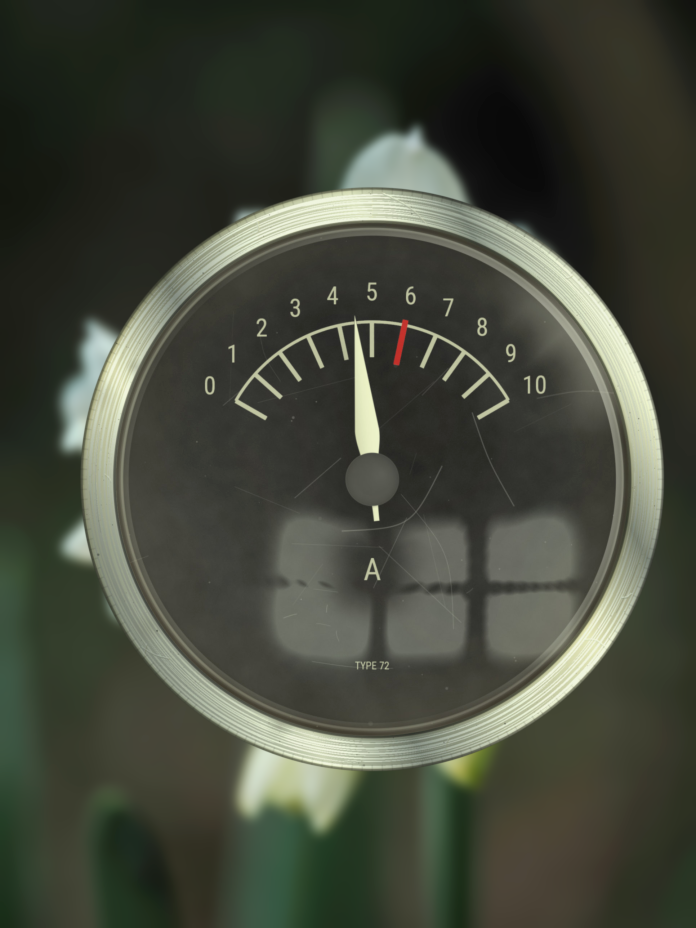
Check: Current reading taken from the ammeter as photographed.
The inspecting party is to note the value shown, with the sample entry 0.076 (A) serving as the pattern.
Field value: 4.5 (A)
